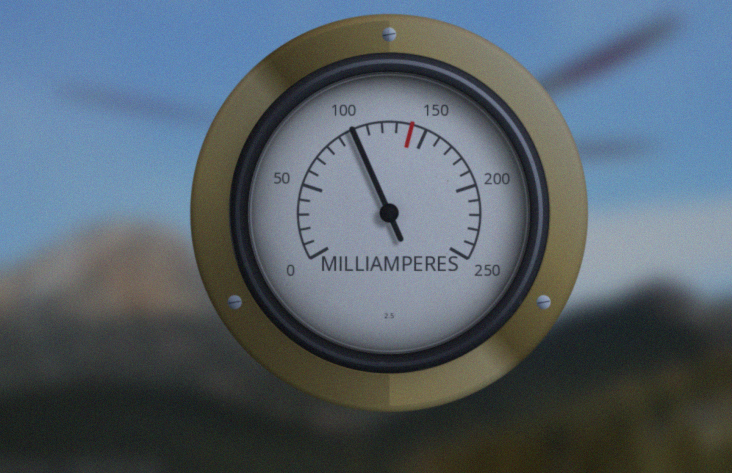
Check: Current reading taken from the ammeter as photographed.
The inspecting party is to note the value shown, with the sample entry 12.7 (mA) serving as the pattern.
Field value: 100 (mA)
